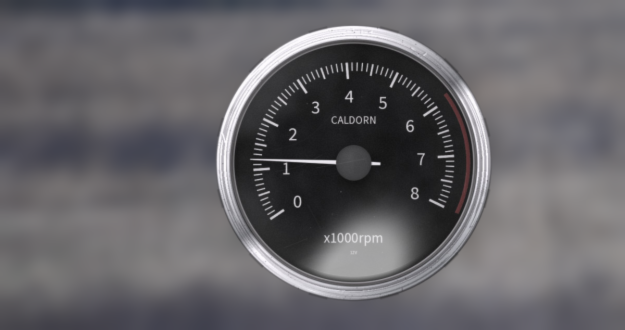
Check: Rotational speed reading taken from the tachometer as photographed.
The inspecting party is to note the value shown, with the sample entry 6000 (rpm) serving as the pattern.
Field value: 1200 (rpm)
